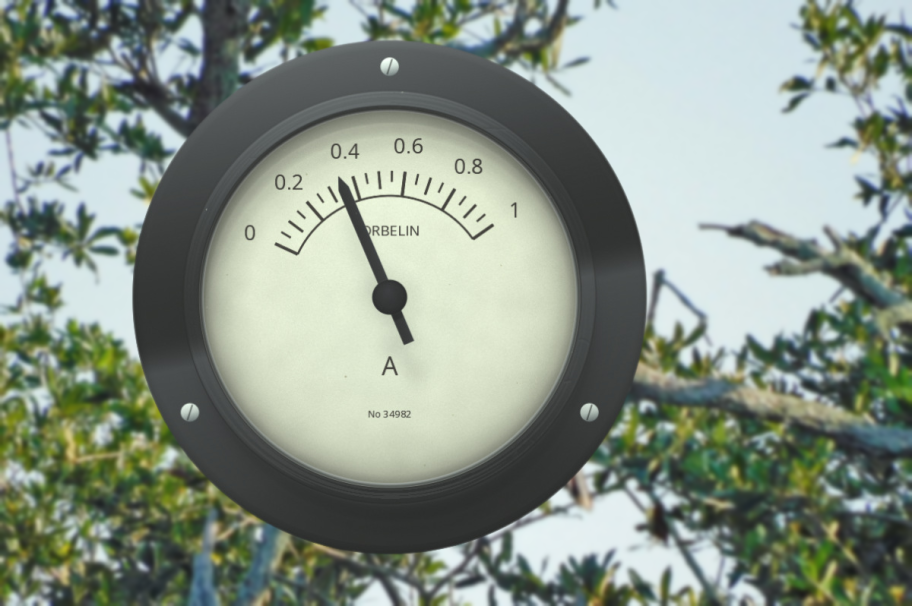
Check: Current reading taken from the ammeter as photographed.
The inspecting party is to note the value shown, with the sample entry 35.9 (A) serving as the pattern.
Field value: 0.35 (A)
